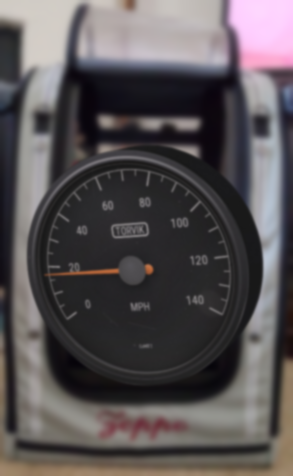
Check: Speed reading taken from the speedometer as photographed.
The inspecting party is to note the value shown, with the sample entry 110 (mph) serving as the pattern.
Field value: 17.5 (mph)
